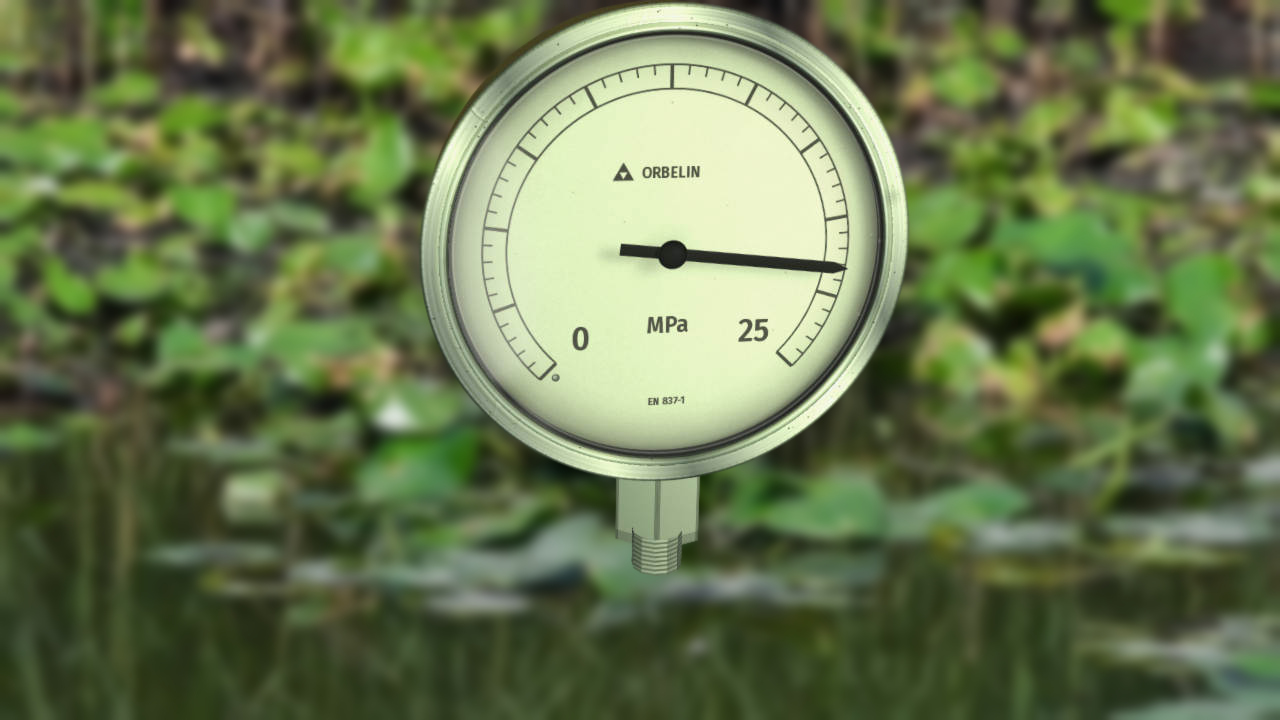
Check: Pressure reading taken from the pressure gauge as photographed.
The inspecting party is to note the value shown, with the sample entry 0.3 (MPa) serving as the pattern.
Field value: 21.5 (MPa)
